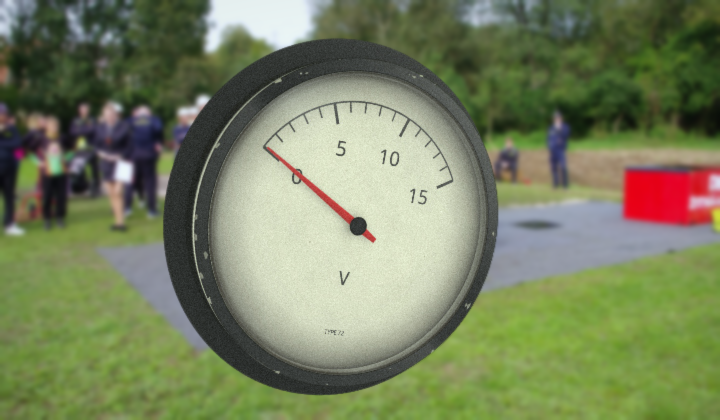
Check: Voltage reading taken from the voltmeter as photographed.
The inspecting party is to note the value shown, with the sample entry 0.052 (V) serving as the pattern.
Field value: 0 (V)
